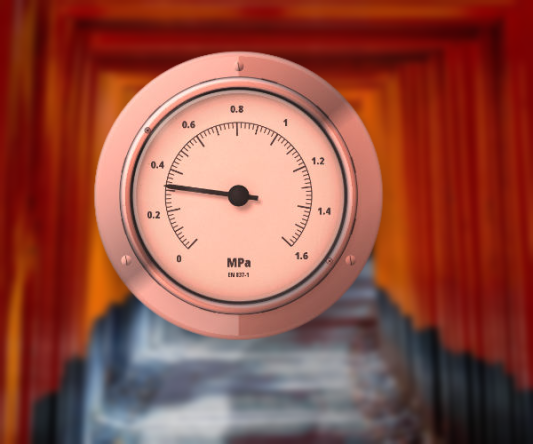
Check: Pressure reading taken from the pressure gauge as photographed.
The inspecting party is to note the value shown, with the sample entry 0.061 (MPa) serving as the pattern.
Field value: 0.32 (MPa)
